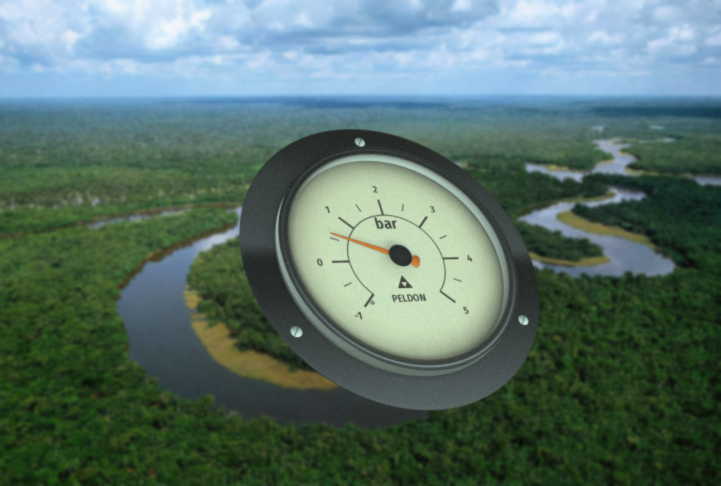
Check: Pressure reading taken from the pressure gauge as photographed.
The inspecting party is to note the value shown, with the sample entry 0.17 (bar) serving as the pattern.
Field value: 0.5 (bar)
